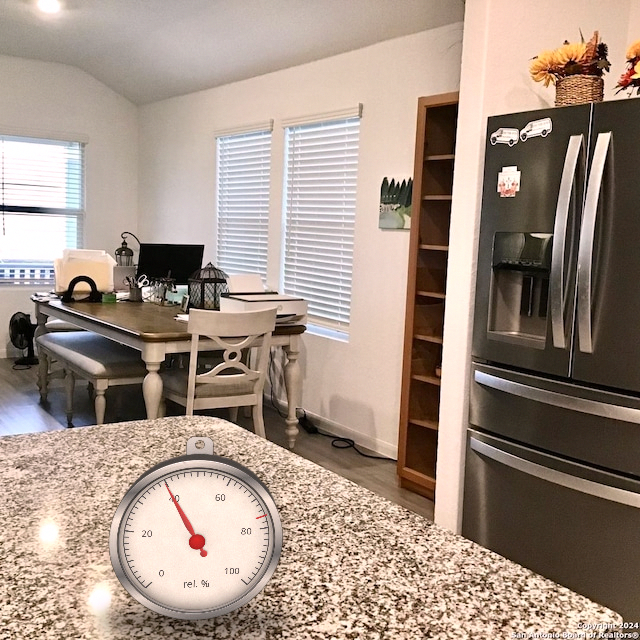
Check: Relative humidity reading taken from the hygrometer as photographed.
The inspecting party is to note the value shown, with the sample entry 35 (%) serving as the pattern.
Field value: 40 (%)
